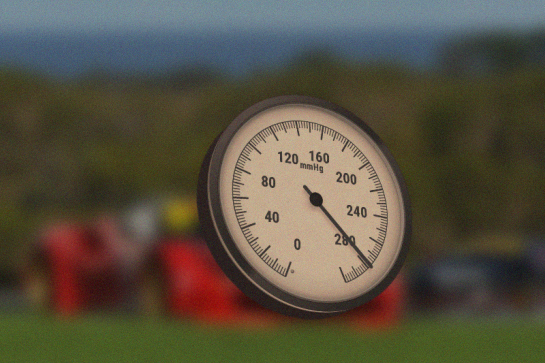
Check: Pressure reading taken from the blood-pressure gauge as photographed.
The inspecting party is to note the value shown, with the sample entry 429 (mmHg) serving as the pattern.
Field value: 280 (mmHg)
